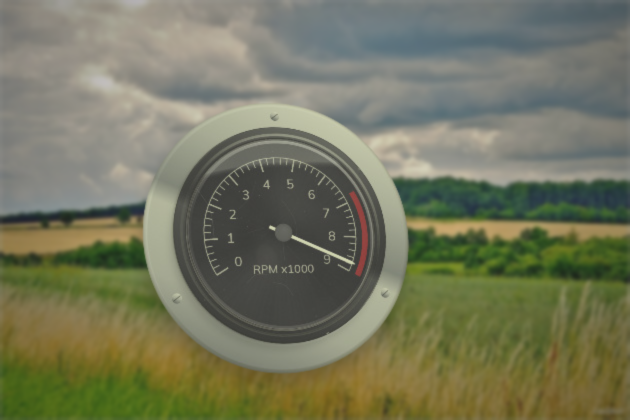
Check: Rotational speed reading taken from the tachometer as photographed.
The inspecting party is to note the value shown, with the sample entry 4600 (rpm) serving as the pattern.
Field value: 8800 (rpm)
